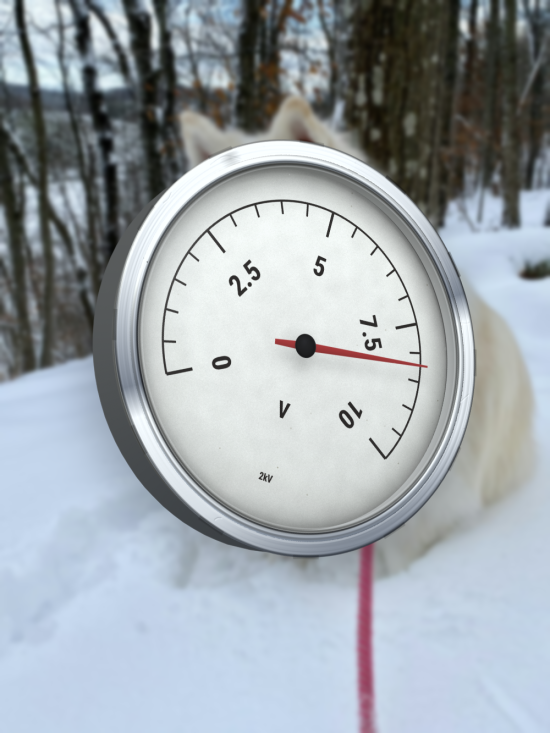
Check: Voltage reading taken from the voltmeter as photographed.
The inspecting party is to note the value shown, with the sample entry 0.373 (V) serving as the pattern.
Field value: 8.25 (V)
